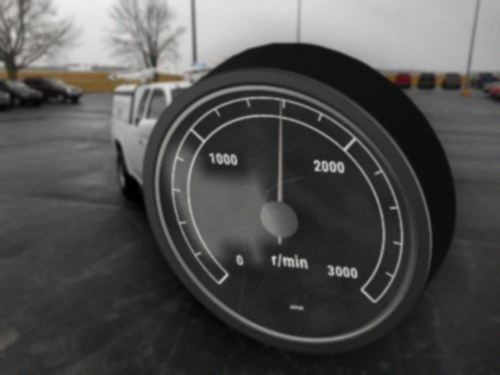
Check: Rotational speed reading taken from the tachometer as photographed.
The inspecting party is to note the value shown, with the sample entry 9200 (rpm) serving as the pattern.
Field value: 1600 (rpm)
